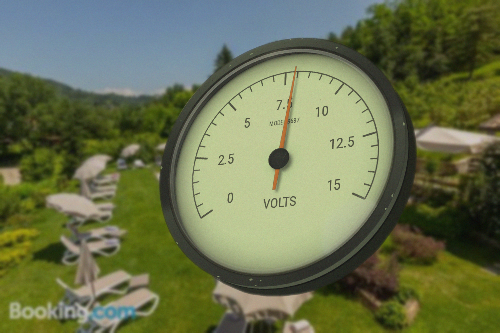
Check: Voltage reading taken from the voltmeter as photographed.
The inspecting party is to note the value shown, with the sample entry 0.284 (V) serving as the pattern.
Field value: 8 (V)
